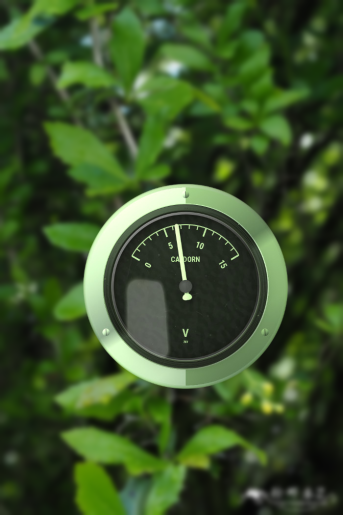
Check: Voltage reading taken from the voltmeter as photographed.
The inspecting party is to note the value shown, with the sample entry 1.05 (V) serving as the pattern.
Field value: 6.5 (V)
